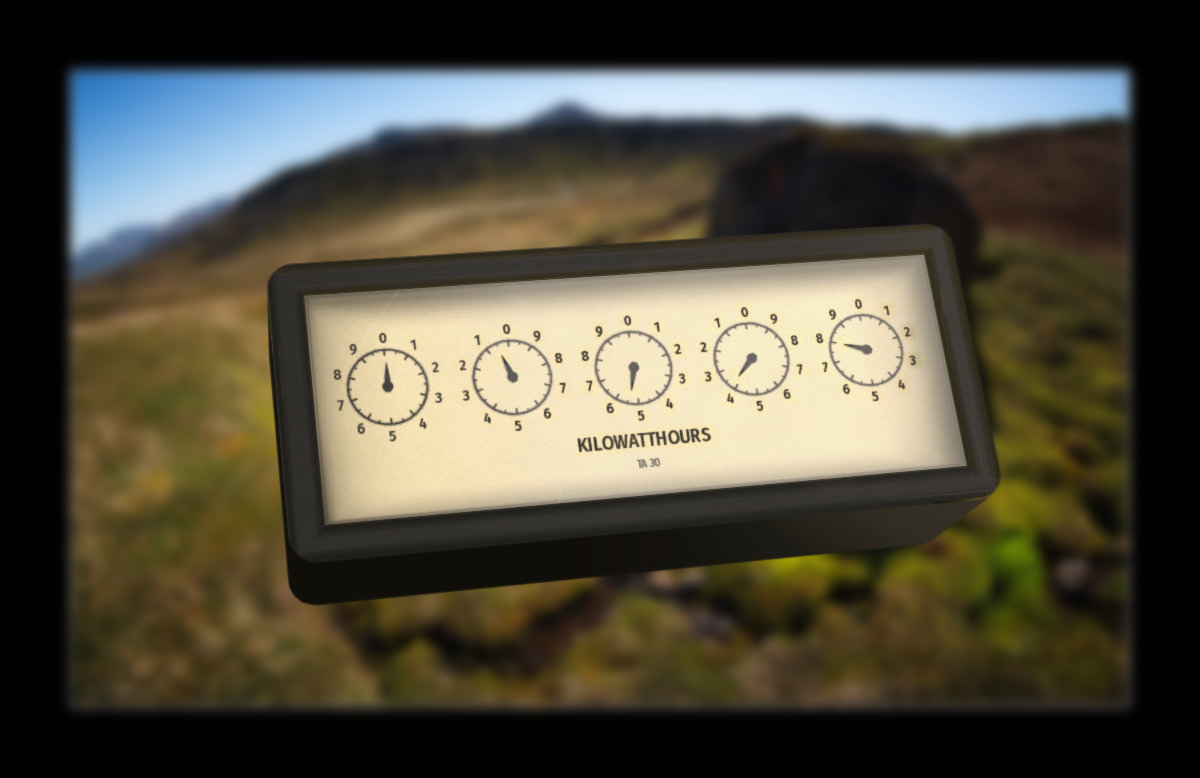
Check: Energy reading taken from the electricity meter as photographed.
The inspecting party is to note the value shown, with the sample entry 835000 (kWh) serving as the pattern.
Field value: 538 (kWh)
